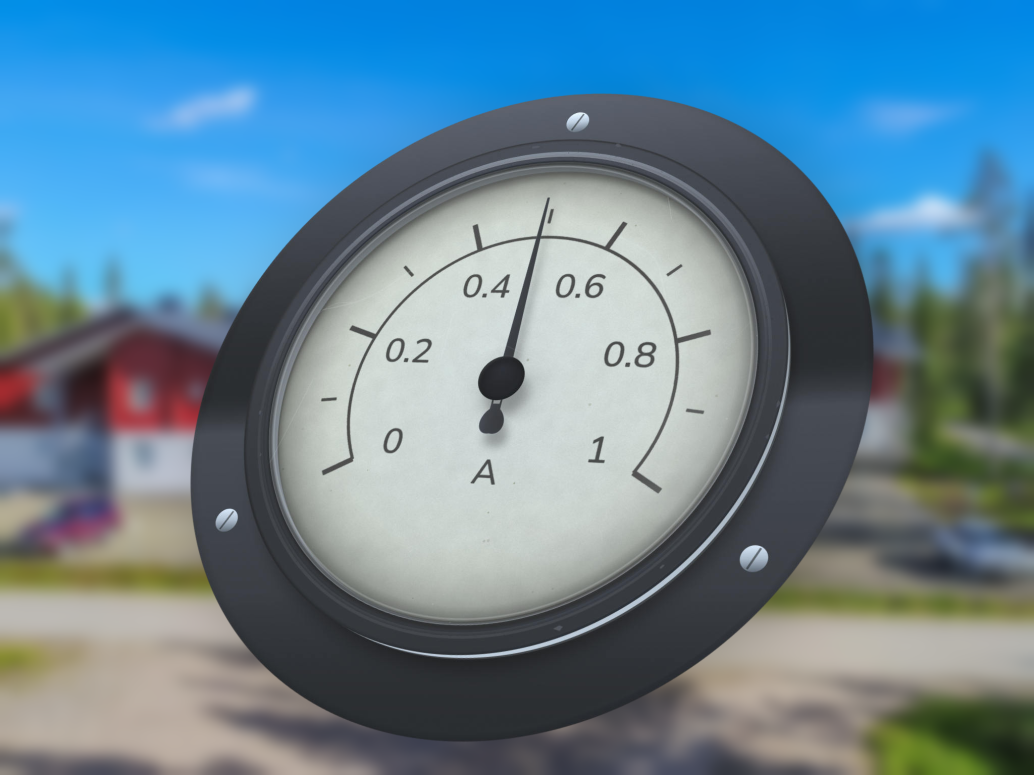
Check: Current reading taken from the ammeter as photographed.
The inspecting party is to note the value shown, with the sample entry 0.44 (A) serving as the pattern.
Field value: 0.5 (A)
